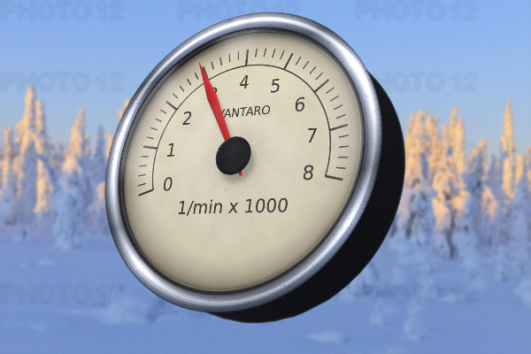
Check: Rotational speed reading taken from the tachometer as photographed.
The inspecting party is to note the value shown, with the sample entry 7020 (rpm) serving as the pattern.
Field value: 3000 (rpm)
